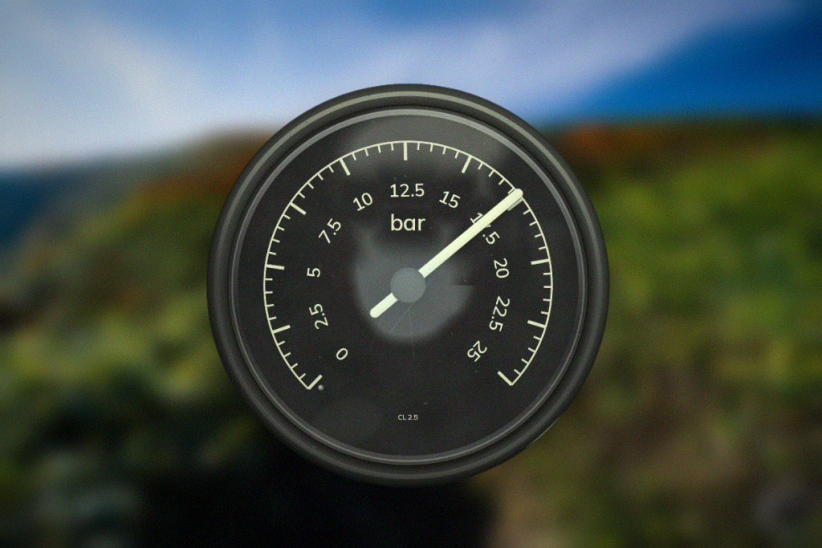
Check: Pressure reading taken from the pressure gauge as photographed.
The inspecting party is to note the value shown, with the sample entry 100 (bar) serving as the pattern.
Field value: 17.25 (bar)
